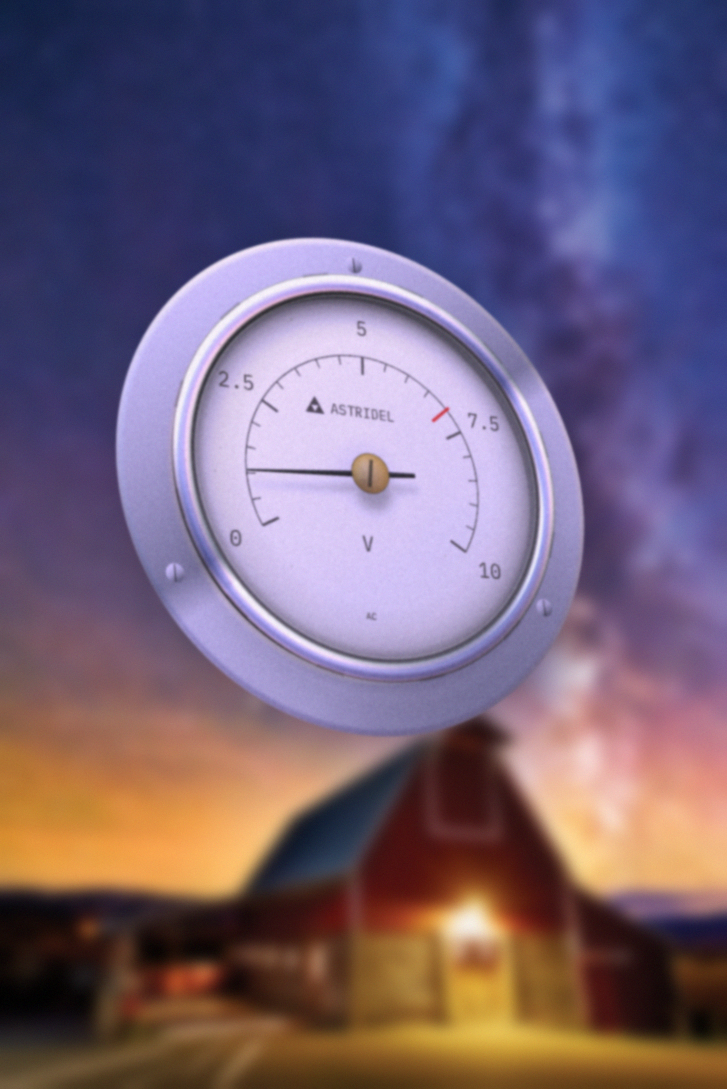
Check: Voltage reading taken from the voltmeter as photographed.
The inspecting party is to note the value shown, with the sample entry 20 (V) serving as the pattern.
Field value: 1 (V)
